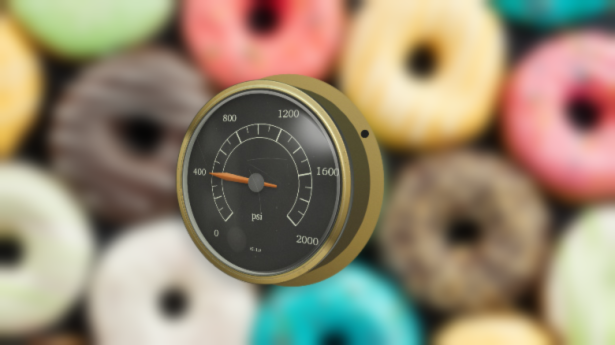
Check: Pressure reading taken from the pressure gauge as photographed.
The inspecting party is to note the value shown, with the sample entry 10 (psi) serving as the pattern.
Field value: 400 (psi)
